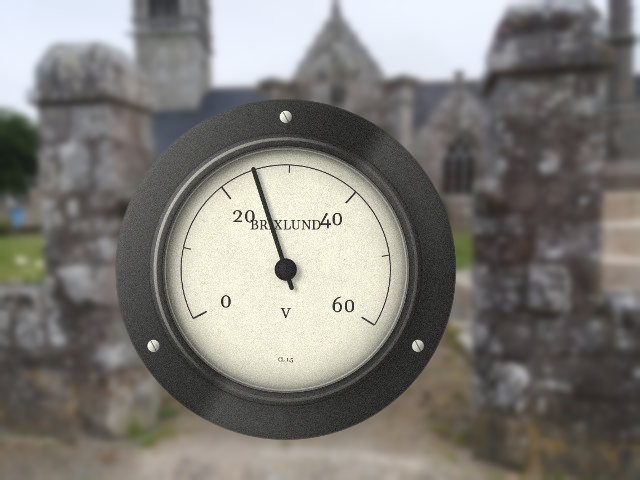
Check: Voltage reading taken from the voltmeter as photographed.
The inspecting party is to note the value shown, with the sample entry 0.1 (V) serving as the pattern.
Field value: 25 (V)
